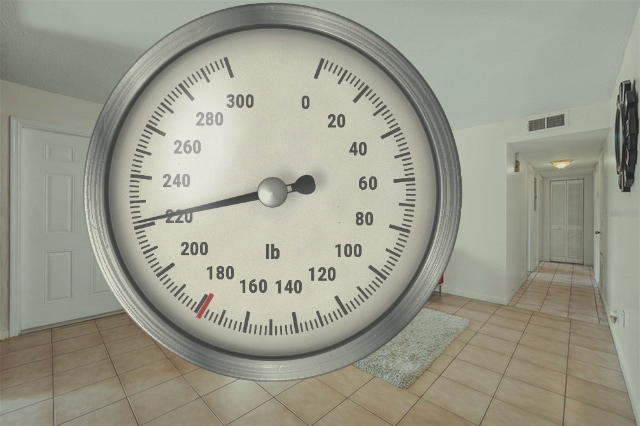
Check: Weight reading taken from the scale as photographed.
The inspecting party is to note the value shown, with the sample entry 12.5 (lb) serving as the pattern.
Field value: 222 (lb)
